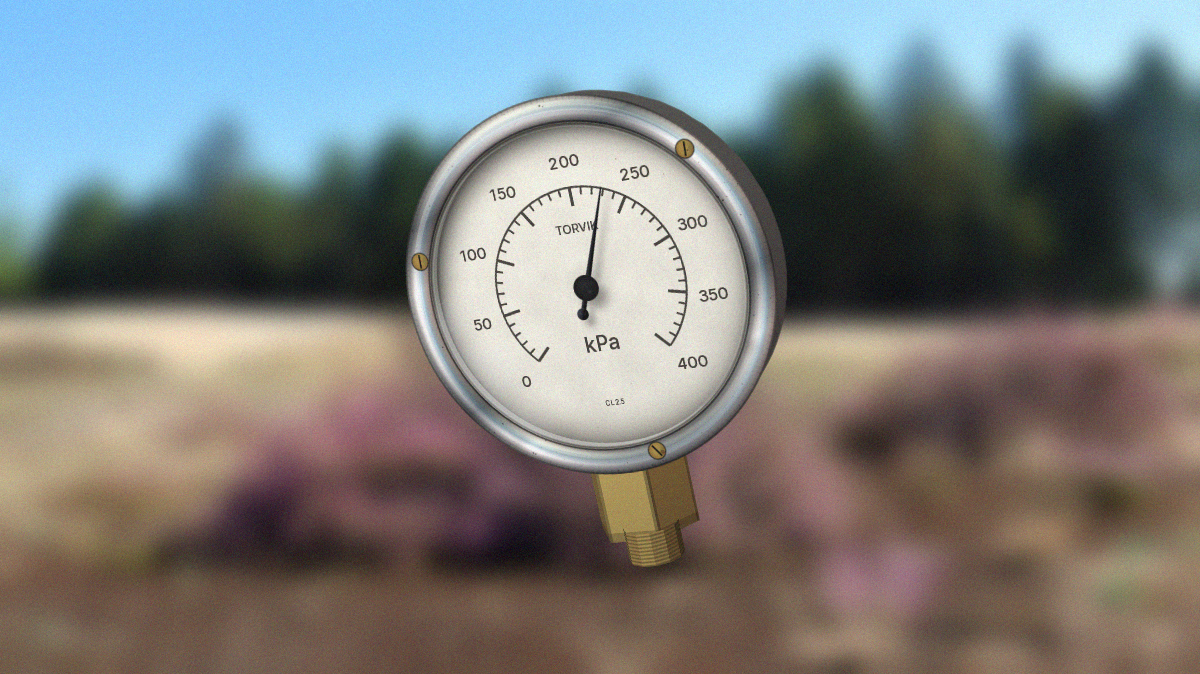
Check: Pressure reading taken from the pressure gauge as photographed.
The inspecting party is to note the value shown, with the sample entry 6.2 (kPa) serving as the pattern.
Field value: 230 (kPa)
